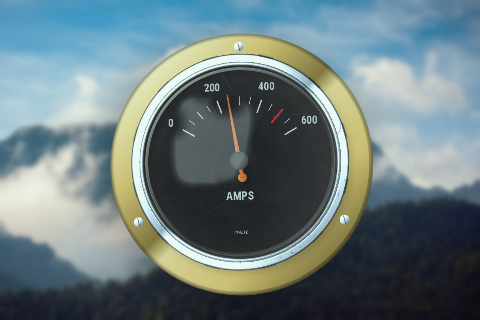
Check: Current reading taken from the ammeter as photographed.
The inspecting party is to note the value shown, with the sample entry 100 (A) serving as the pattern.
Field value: 250 (A)
